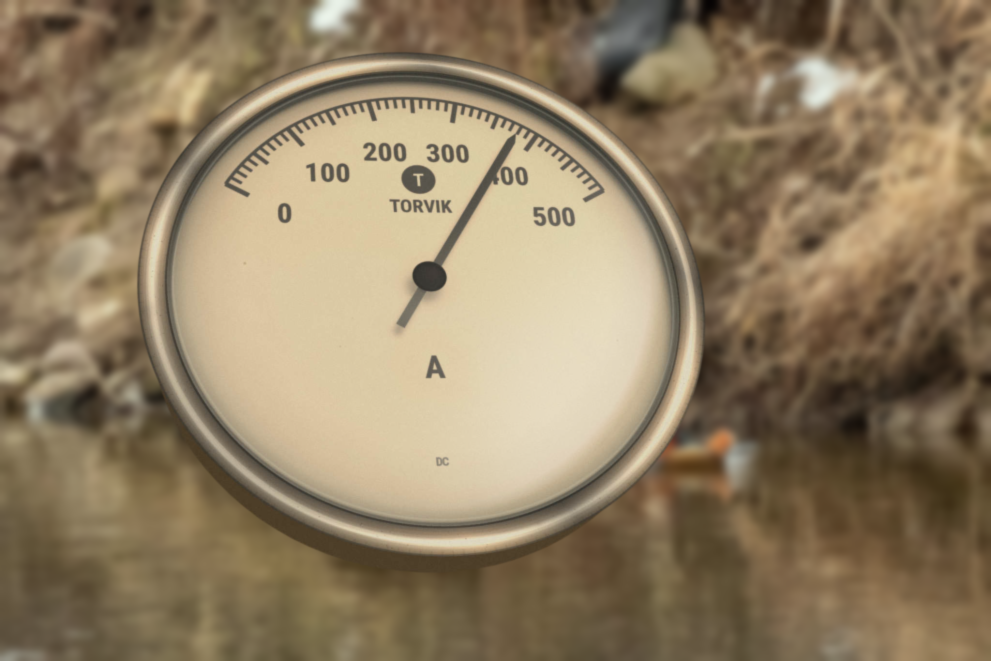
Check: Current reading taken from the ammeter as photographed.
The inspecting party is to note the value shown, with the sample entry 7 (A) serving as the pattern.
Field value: 380 (A)
